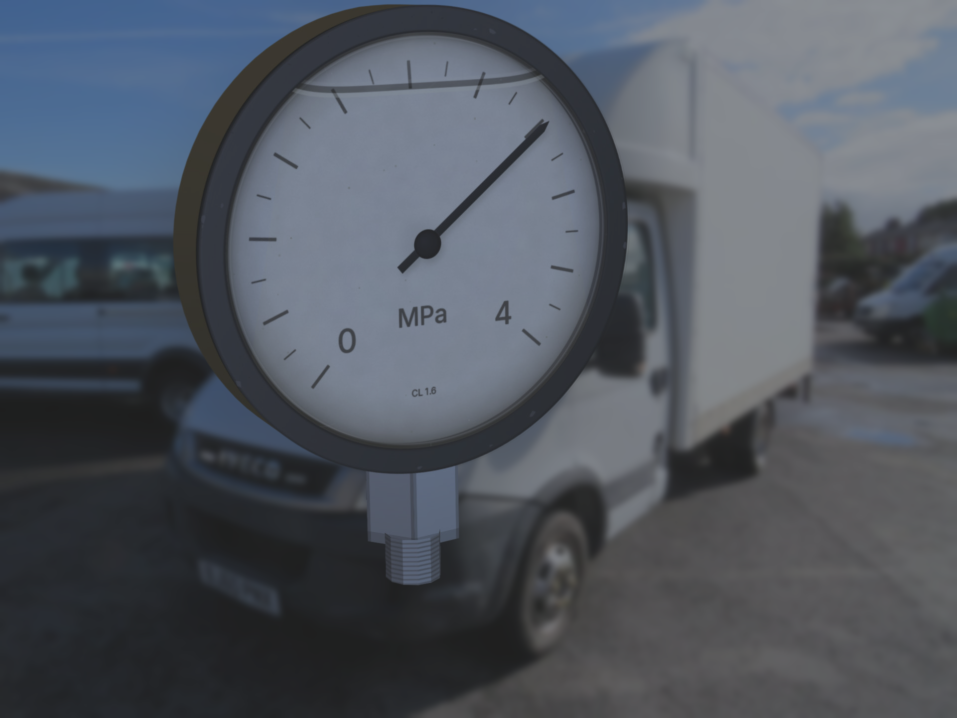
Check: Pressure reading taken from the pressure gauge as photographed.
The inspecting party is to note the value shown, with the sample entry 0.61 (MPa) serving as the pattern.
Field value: 2.8 (MPa)
